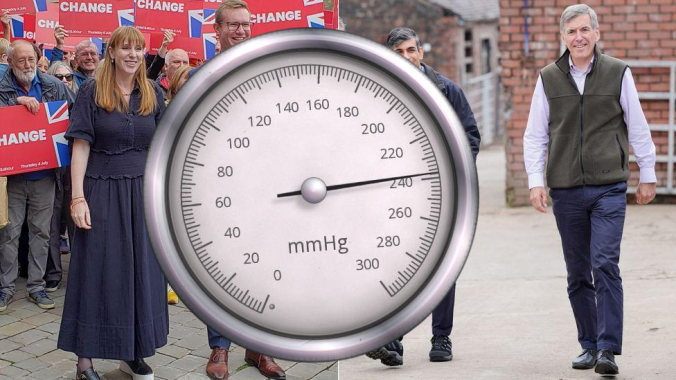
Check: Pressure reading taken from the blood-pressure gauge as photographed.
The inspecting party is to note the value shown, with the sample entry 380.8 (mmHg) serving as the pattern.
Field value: 238 (mmHg)
